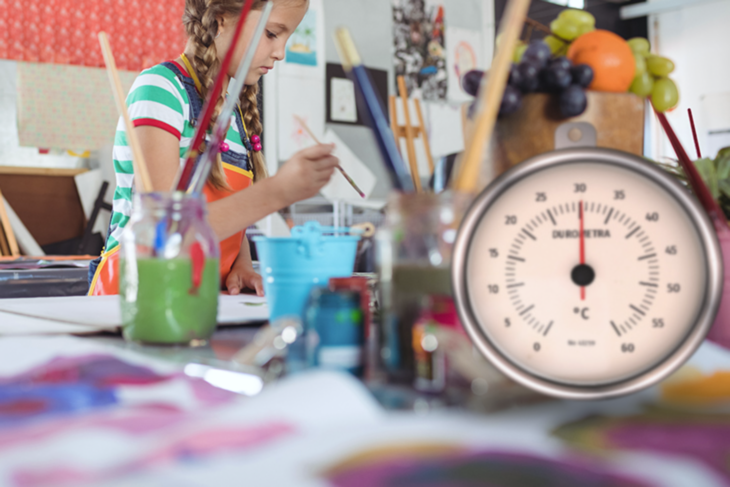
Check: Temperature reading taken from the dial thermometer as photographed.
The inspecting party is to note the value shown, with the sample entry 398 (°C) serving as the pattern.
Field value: 30 (°C)
